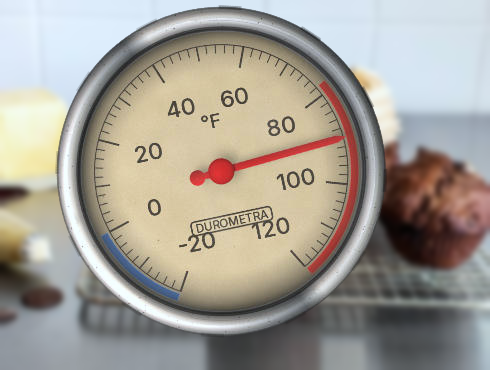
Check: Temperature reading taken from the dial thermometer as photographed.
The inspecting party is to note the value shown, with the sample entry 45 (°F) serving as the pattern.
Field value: 90 (°F)
